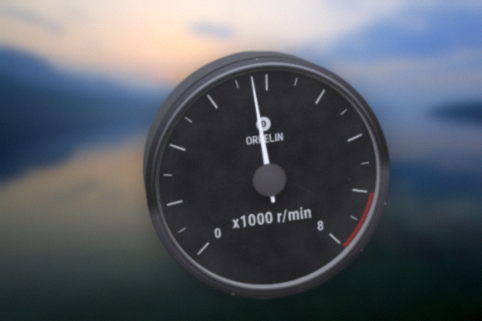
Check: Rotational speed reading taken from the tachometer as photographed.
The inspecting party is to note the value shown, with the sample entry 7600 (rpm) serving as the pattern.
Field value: 3750 (rpm)
